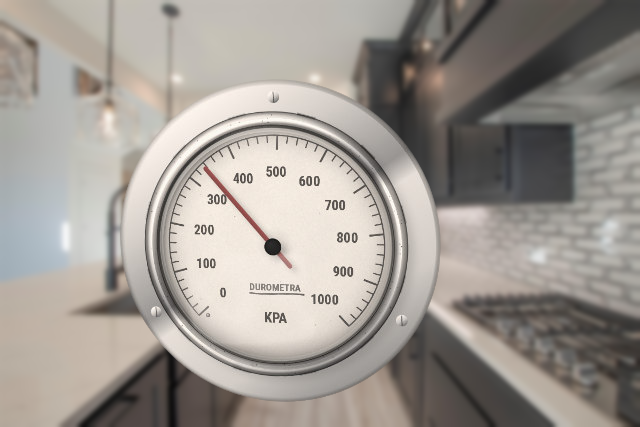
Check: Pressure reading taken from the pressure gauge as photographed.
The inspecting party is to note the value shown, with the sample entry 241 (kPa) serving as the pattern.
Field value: 340 (kPa)
